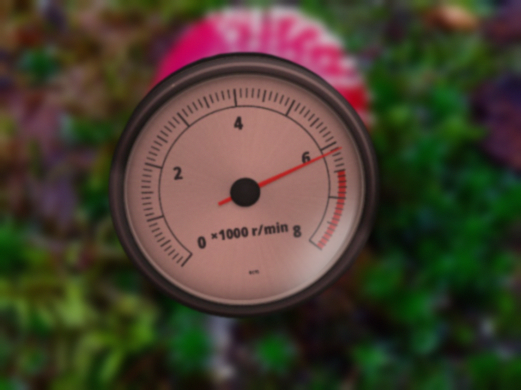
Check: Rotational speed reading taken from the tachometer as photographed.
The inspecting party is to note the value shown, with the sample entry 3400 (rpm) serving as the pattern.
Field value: 6100 (rpm)
